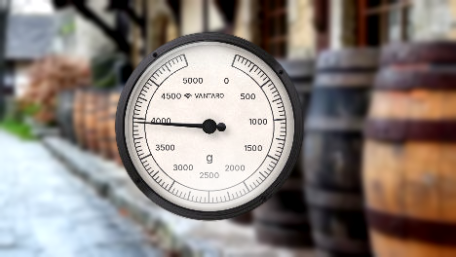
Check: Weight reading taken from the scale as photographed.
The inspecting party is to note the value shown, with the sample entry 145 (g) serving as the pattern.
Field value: 3950 (g)
